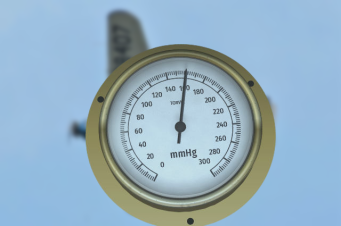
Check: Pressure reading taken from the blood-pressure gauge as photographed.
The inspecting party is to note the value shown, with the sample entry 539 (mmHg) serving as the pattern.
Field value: 160 (mmHg)
